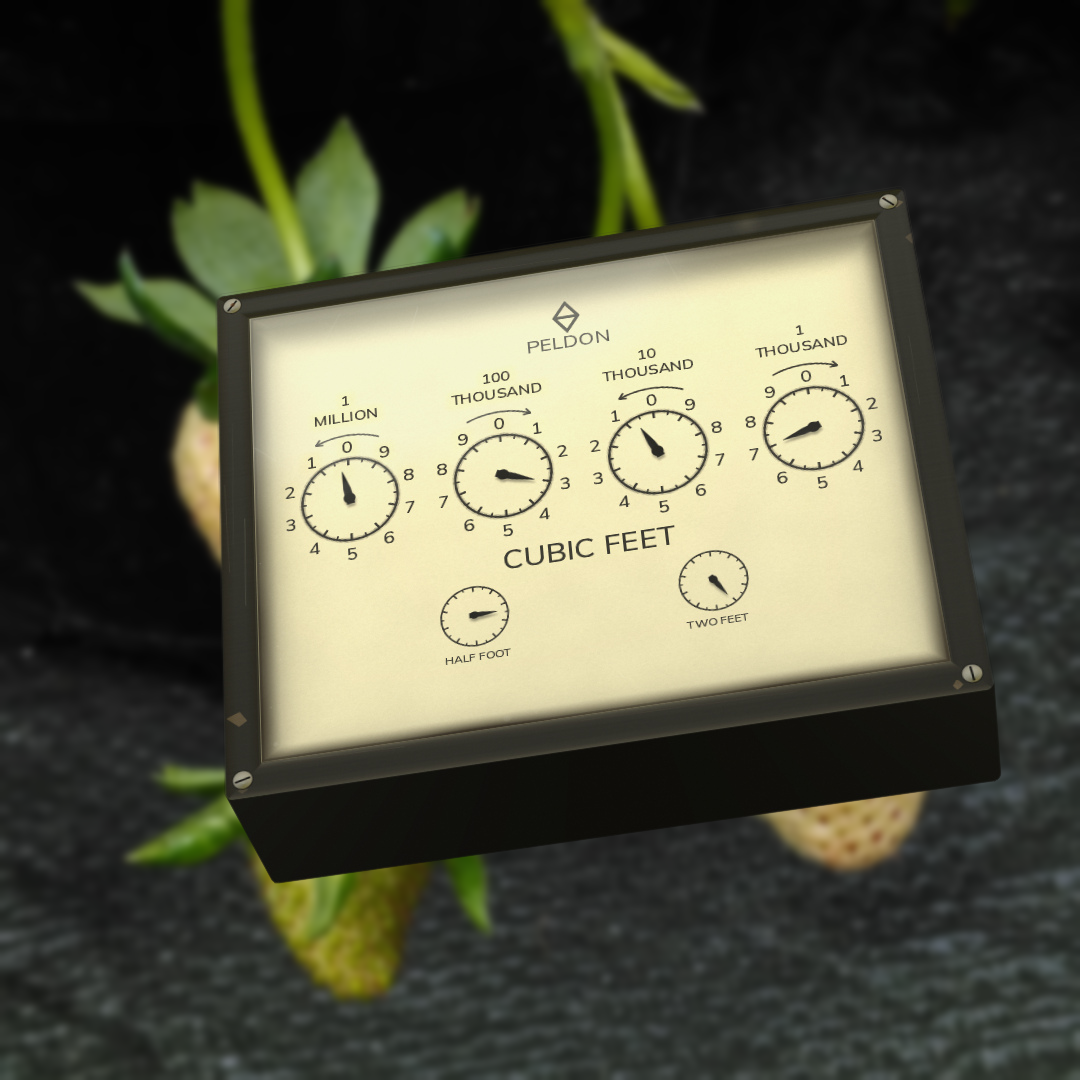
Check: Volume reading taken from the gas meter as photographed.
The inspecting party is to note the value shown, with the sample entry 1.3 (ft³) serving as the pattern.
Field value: 30700 (ft³)
